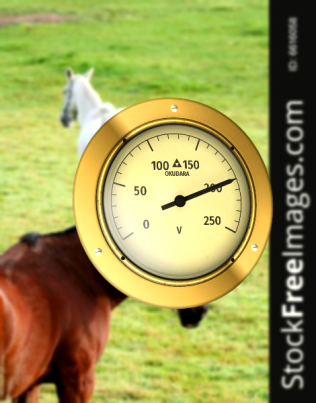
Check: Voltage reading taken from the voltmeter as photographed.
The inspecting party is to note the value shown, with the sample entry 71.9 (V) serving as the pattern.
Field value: 200 (V)
